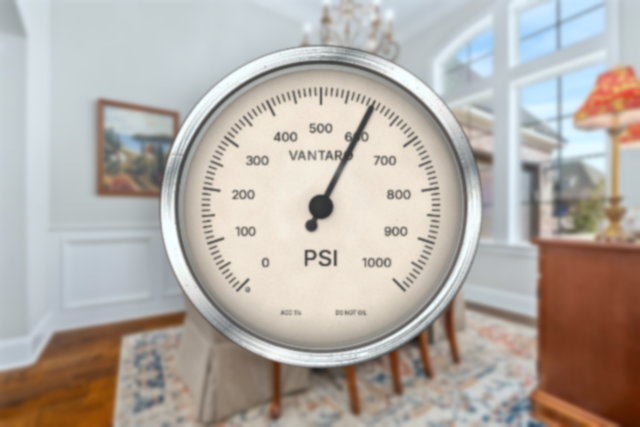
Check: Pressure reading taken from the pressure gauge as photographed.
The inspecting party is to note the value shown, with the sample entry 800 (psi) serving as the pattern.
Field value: 600 (psi)
